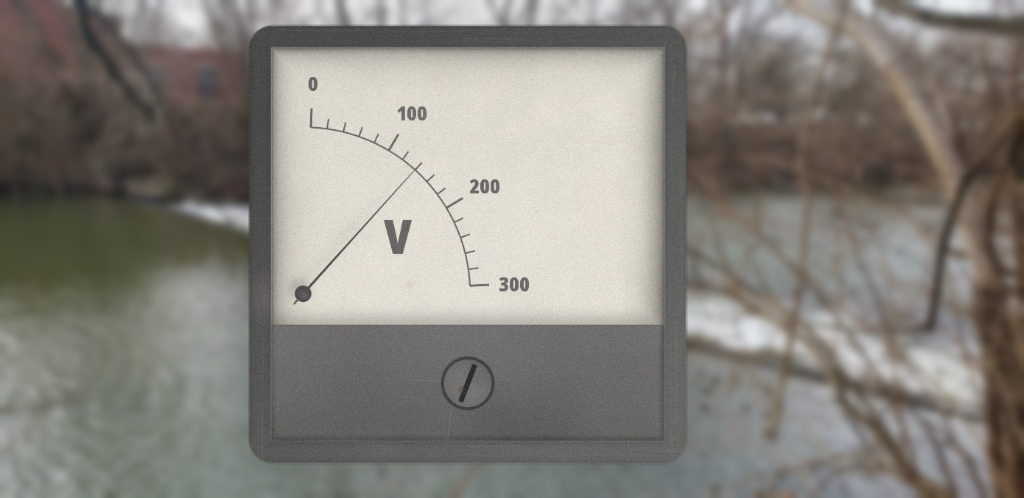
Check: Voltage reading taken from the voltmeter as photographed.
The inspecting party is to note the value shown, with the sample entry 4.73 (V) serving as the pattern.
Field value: 140 (V)
